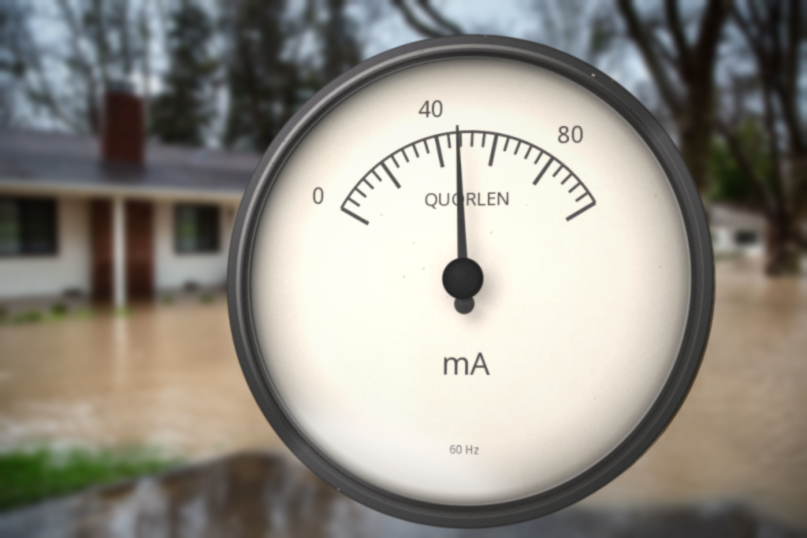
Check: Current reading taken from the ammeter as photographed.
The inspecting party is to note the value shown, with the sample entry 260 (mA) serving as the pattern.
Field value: 48 (mA)
